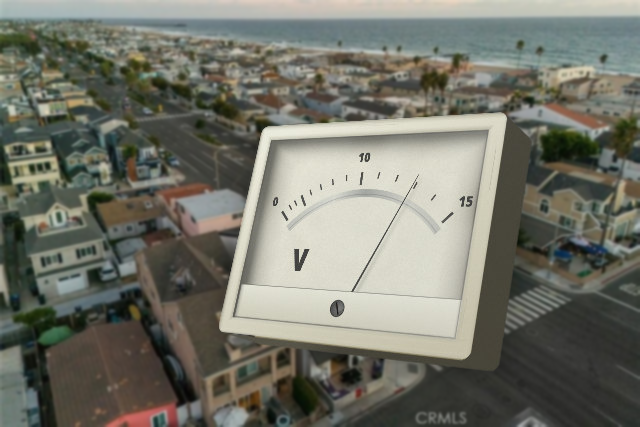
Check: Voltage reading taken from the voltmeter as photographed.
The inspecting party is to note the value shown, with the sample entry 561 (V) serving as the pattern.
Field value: 13 (V)
